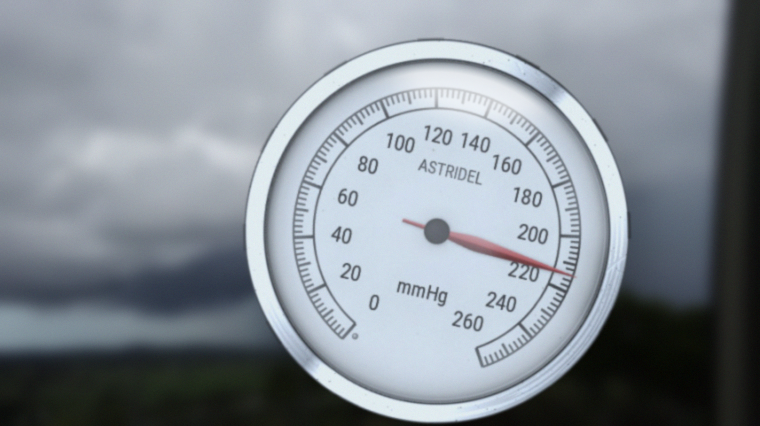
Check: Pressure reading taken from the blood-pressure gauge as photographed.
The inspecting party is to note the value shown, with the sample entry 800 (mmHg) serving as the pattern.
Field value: 214 (mmHg)
